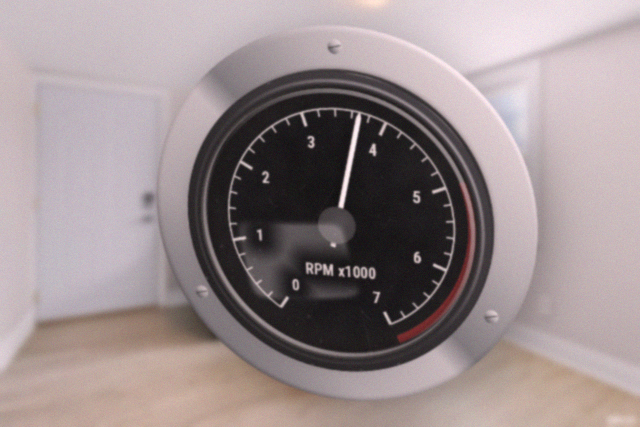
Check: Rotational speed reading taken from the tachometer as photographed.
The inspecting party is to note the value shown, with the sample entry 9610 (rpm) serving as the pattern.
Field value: 3700 (rpm)
